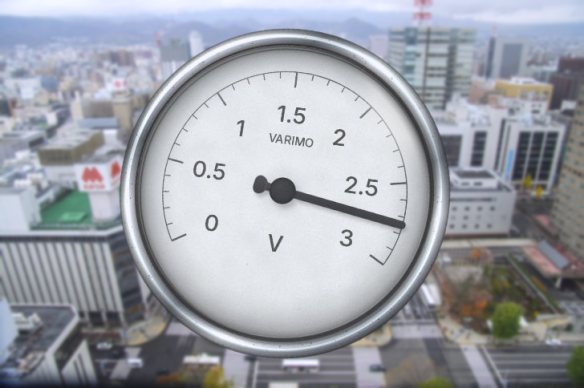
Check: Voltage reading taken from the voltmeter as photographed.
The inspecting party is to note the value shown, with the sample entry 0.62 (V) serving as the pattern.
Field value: 2.75 (V)
